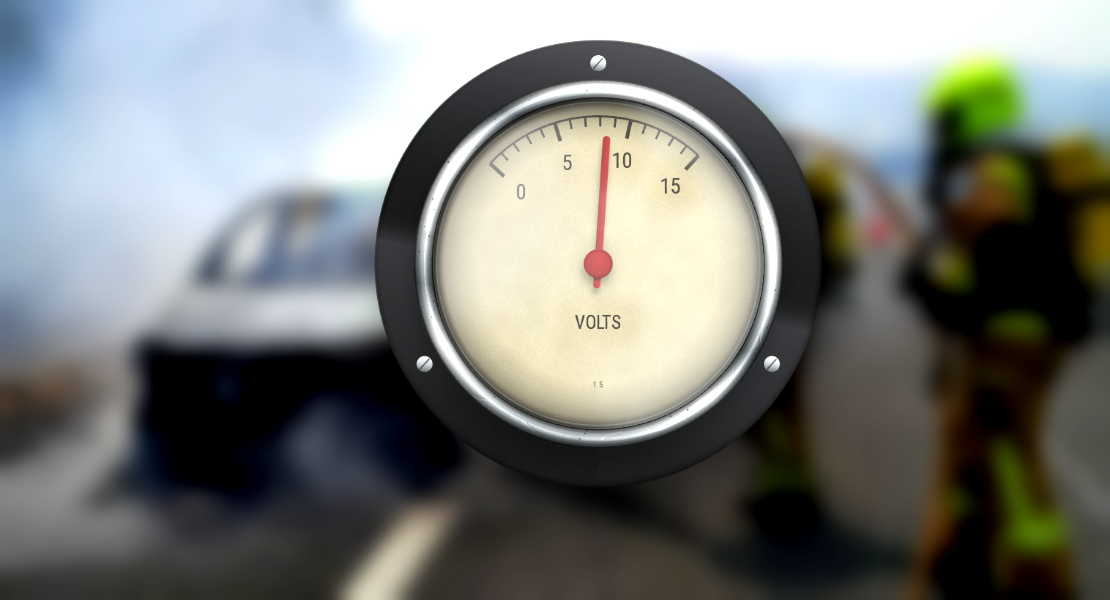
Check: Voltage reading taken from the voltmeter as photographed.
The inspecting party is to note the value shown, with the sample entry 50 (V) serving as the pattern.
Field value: 8.5 (V)
